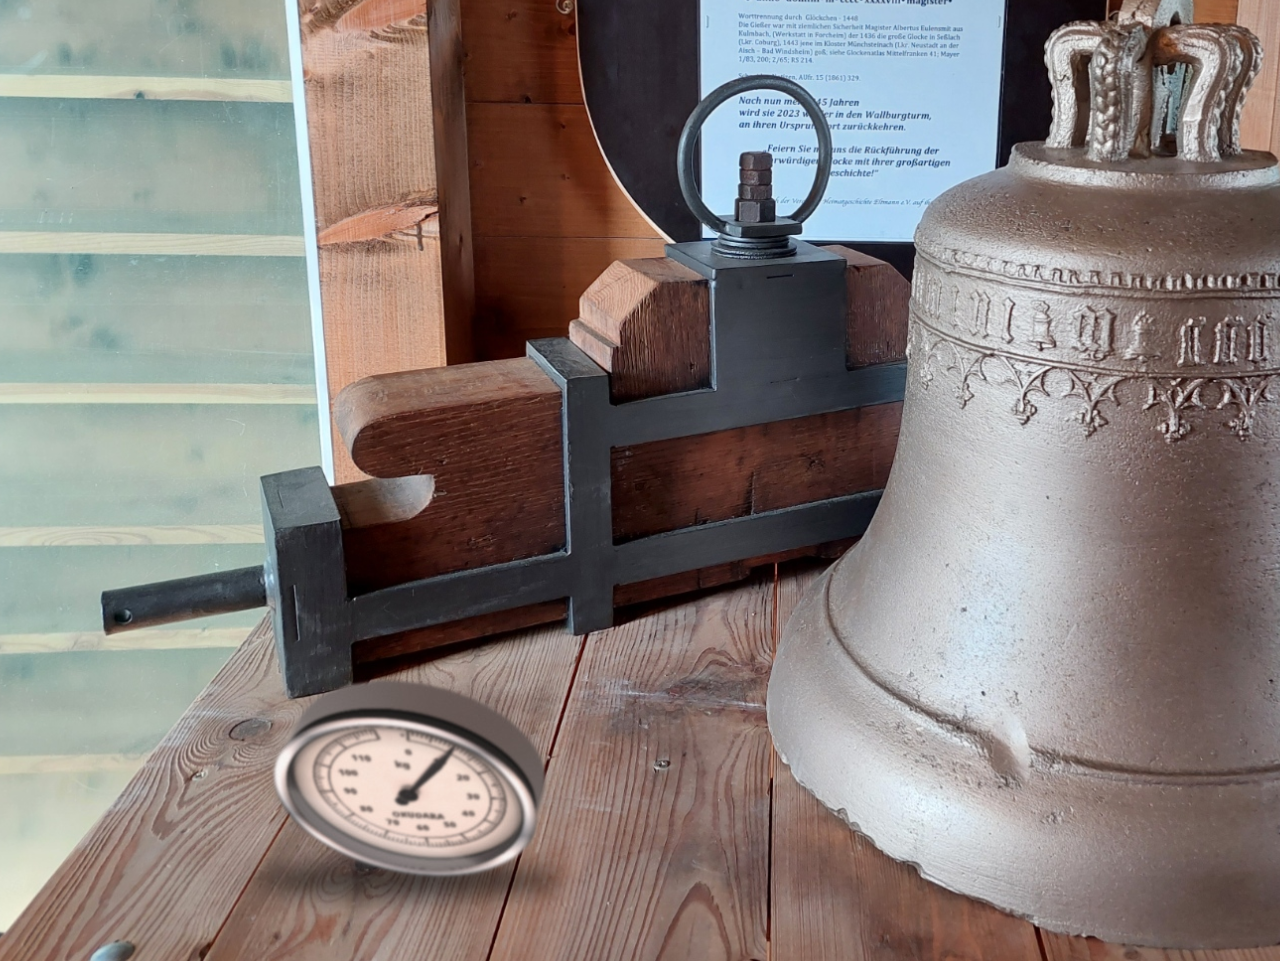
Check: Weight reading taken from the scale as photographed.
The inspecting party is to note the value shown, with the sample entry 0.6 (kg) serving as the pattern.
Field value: 10 (kg)
